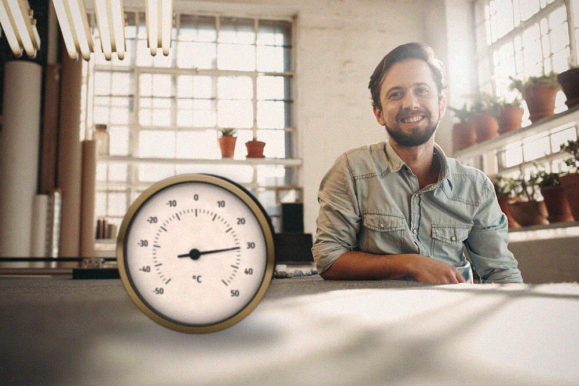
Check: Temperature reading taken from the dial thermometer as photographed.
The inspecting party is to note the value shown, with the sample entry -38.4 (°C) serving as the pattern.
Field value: 30 (°C)
